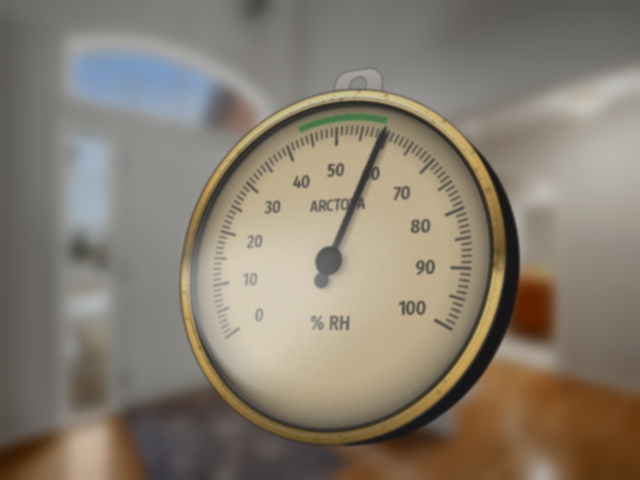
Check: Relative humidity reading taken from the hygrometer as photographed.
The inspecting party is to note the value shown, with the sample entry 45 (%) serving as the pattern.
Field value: 60 (%)
